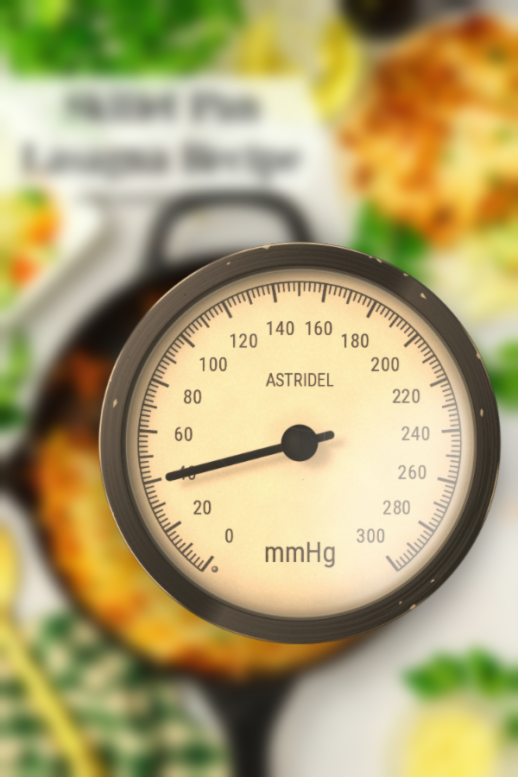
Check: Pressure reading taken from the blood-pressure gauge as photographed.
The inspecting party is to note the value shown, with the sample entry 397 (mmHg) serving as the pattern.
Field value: 40 (mmHg)
